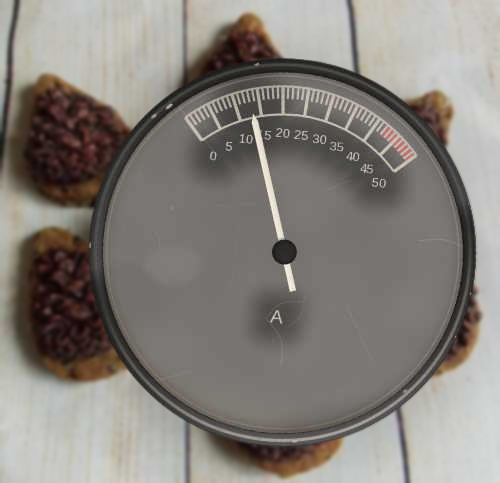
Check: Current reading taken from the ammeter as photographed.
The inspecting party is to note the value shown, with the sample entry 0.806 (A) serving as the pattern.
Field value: 13 (A)
